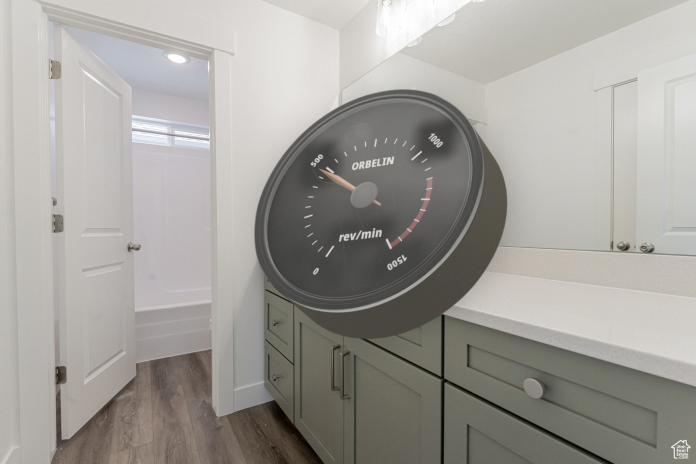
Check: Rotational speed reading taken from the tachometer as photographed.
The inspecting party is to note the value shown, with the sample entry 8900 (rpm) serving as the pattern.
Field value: 475 (rpm)
